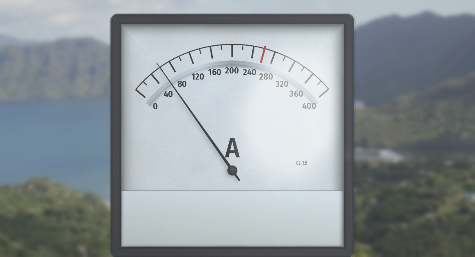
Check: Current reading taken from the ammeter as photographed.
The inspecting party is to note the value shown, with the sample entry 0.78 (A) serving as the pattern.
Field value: 60 (A)
